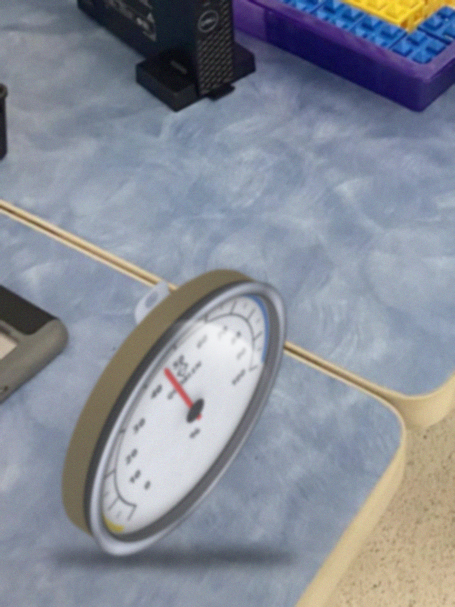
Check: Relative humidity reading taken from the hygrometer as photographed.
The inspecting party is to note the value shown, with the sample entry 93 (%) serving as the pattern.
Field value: 45 (%)
